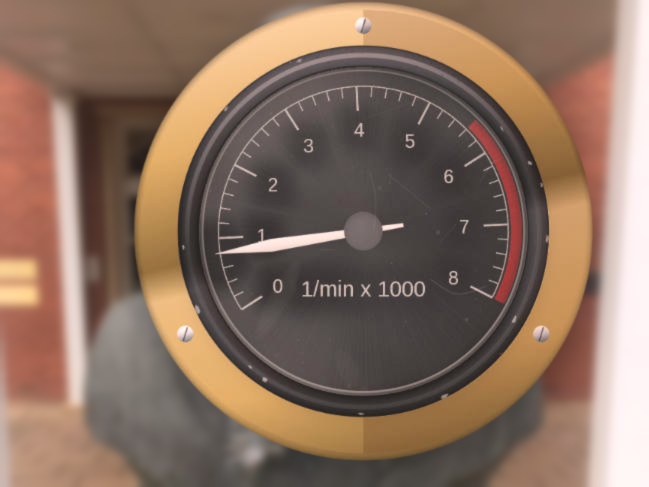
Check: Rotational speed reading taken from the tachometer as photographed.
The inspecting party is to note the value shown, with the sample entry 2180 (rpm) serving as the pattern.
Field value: 800 (rpm)
